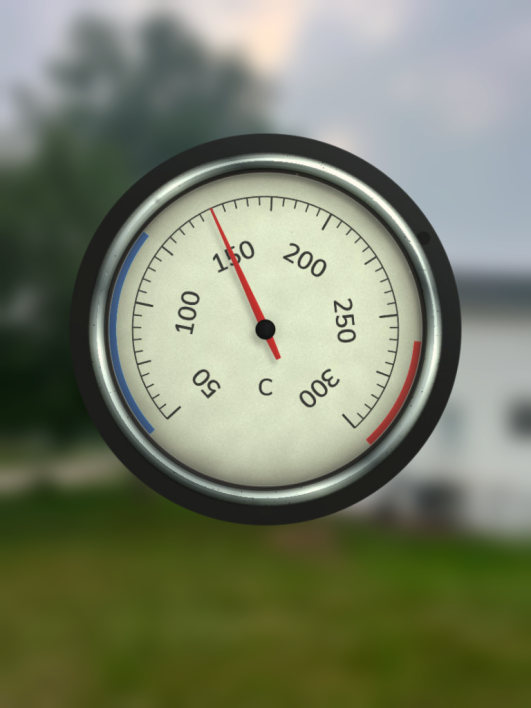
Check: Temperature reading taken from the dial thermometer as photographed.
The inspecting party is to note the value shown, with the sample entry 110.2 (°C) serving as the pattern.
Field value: 150 (°C)
